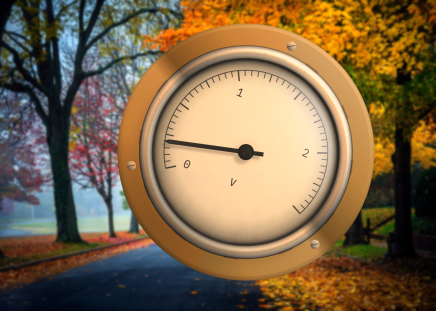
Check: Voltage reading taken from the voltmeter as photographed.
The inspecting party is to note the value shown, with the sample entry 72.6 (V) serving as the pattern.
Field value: 0.2 (V)
